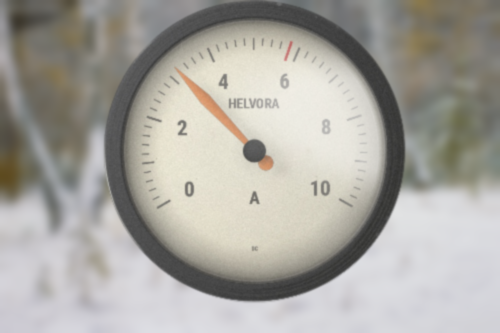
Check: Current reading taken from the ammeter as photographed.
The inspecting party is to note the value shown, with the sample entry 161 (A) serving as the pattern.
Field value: 3.2 (A)
